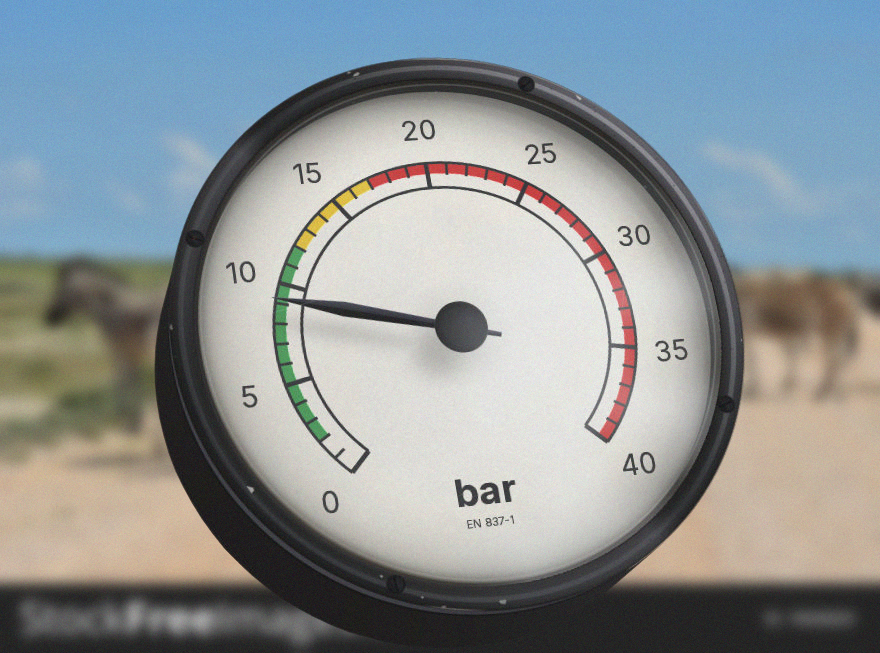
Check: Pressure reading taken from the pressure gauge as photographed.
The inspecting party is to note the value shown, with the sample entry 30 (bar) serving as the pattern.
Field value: 9 (bar)
